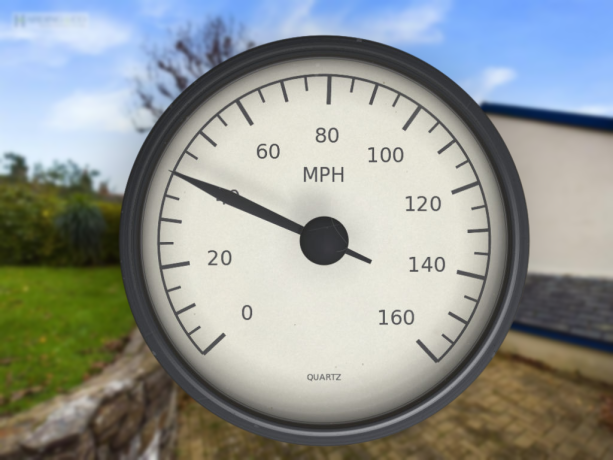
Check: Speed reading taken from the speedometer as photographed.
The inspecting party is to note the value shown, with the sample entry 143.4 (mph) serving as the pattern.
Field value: 40 (mph)
